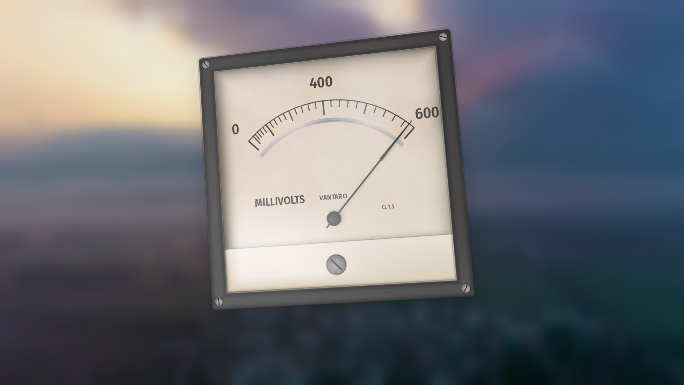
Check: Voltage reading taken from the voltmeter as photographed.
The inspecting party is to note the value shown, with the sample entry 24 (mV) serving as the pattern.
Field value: 590 (mV)
